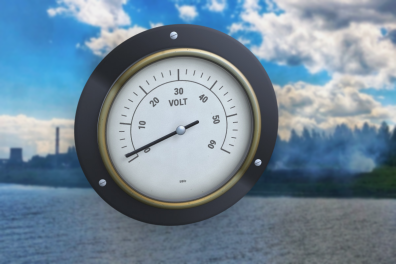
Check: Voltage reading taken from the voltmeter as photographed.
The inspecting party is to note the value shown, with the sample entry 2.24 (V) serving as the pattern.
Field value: 2 (V)
